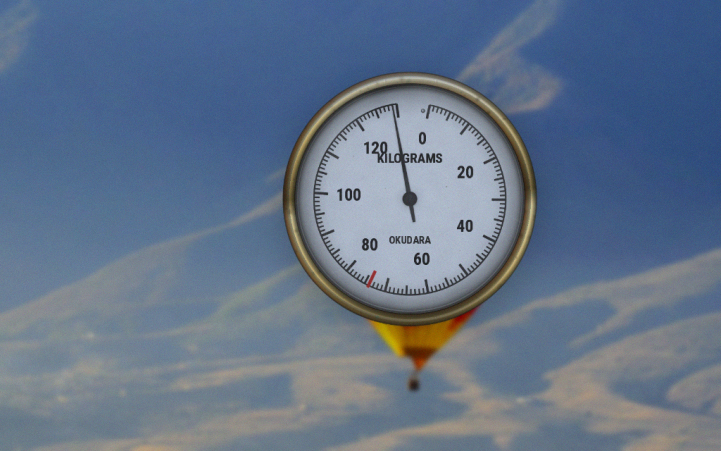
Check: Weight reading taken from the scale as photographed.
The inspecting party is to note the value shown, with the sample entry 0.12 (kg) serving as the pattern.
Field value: 129 (kg)
